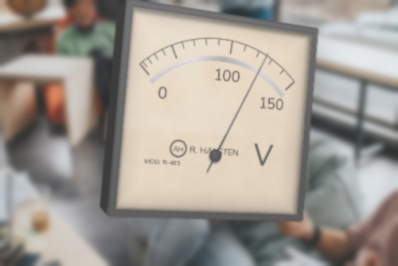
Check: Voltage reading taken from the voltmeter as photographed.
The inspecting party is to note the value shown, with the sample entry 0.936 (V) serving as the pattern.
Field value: 125 (V)
